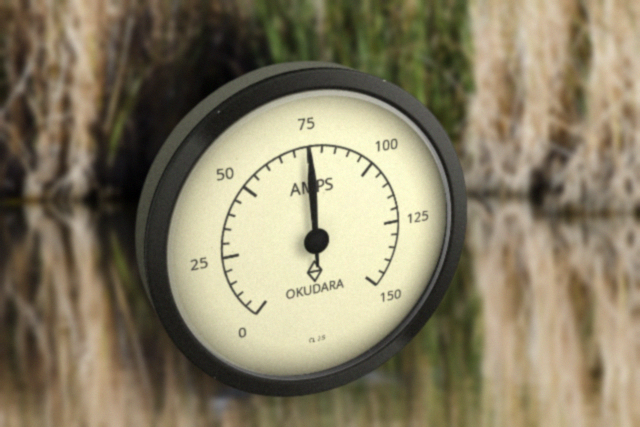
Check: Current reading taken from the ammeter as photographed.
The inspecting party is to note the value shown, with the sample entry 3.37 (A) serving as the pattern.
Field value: 75 (A)
